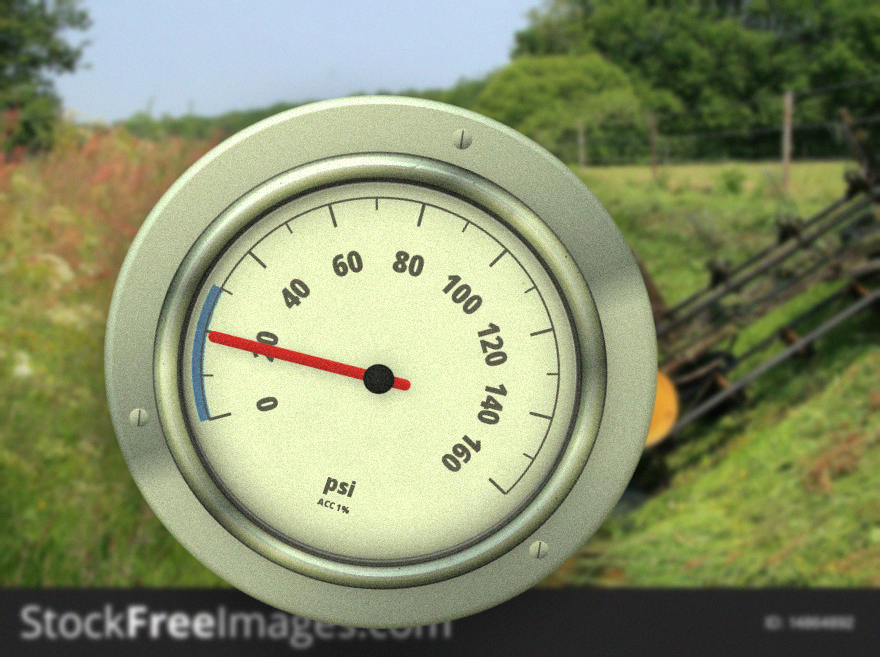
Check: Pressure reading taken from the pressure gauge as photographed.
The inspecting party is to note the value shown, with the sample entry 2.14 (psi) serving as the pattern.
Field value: 20 (psi)
